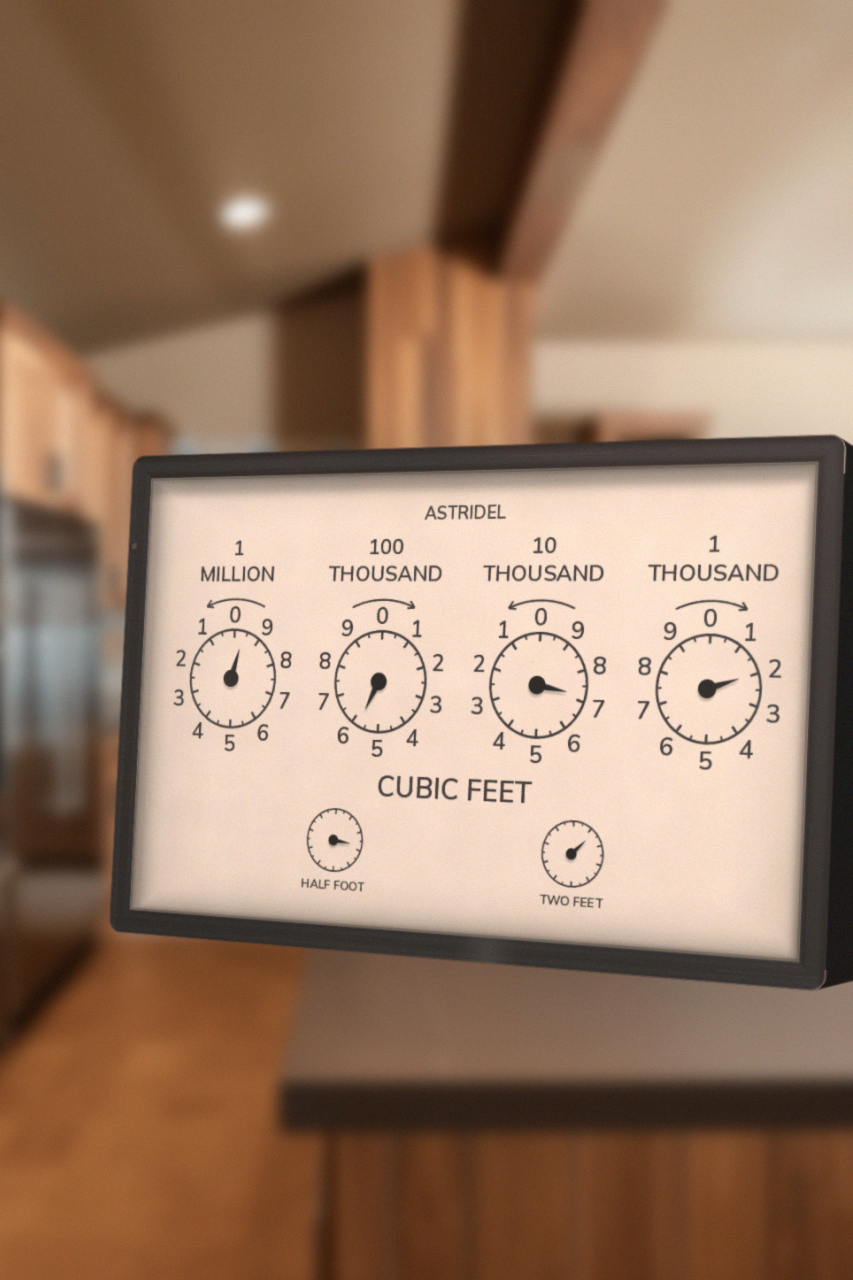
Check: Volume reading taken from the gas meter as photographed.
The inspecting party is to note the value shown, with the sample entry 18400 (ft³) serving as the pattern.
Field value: 957200 (ft³)
